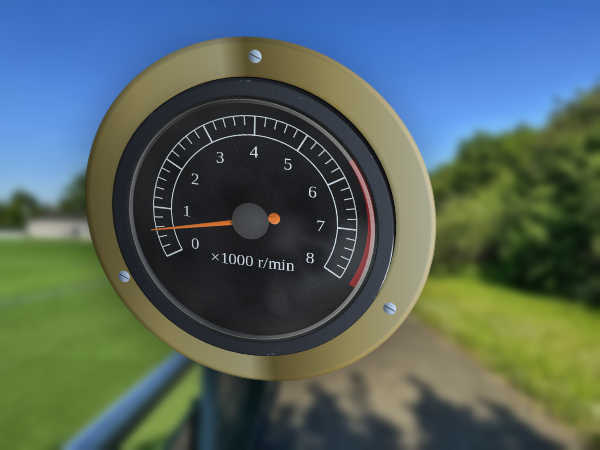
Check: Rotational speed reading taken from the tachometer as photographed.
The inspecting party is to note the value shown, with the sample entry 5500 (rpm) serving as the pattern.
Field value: 600 (rpm)
